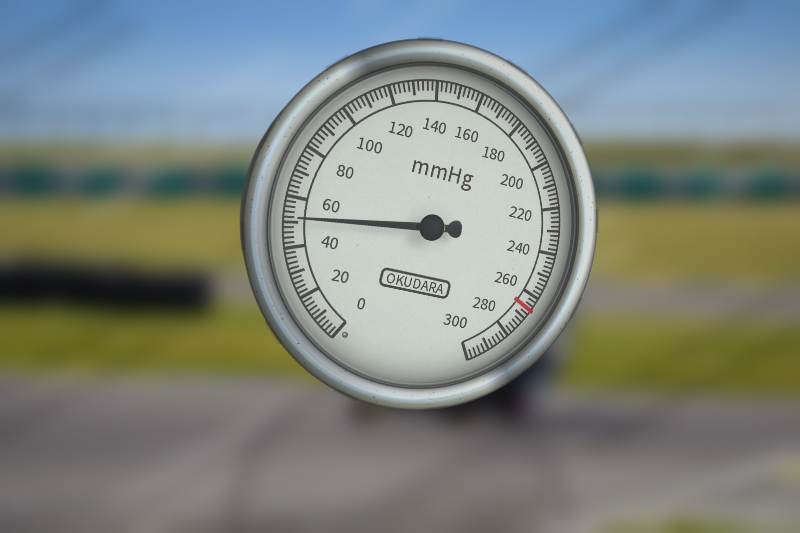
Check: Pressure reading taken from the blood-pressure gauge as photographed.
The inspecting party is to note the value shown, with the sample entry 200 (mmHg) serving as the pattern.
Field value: 52 (mmHg)
